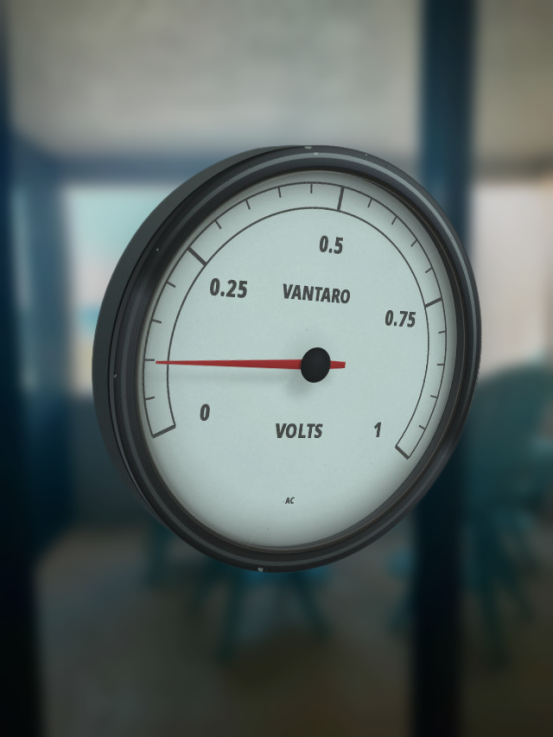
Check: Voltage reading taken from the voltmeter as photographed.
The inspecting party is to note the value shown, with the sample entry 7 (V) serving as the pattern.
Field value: 0.1 (V)
